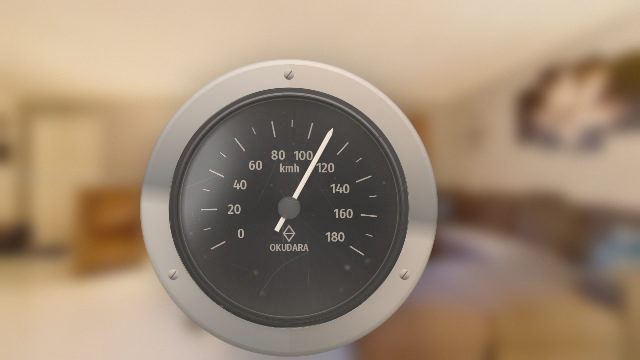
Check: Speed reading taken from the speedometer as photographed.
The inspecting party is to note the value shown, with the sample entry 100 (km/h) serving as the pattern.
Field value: 110 (km/h)
